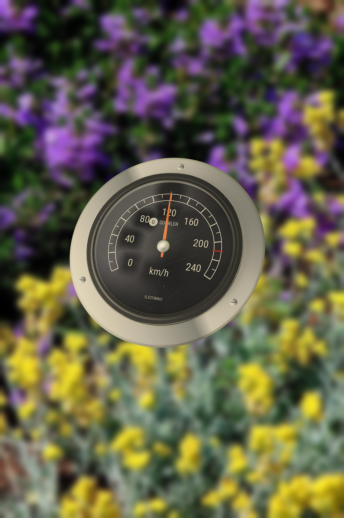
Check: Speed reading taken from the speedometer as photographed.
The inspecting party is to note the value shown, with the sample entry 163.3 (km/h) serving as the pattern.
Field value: 120 (km/h)
